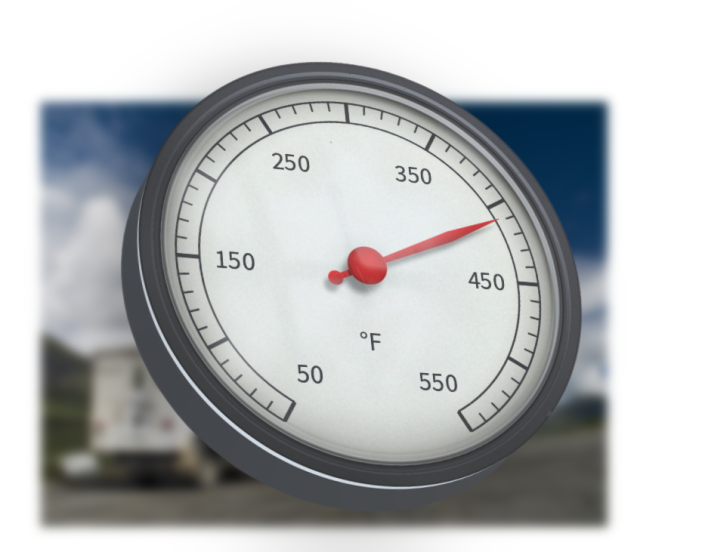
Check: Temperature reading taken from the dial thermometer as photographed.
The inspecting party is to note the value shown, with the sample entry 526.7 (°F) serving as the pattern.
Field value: 410 (°F)
